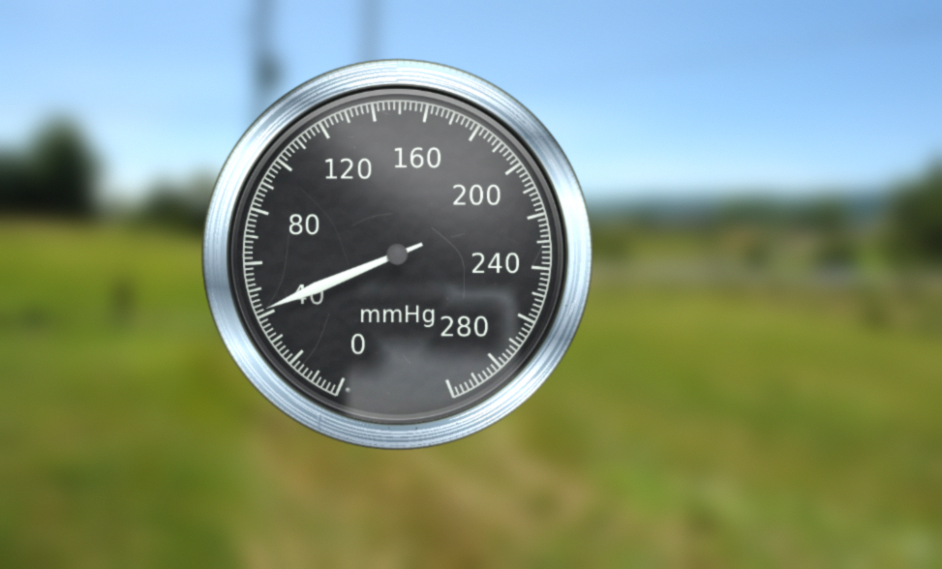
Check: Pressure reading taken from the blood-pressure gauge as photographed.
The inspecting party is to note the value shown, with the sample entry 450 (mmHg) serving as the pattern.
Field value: 42 (mmHg)
